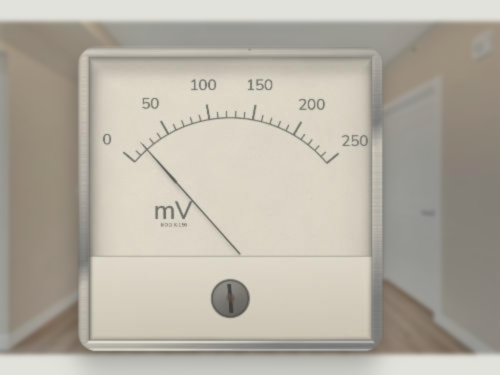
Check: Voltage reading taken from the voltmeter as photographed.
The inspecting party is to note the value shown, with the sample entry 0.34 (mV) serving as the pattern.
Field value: 20 (mV)
